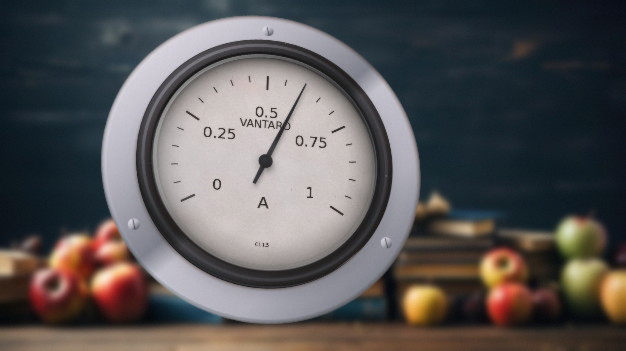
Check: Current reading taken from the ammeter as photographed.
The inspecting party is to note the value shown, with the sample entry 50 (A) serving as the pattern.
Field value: 0.6 (A)
